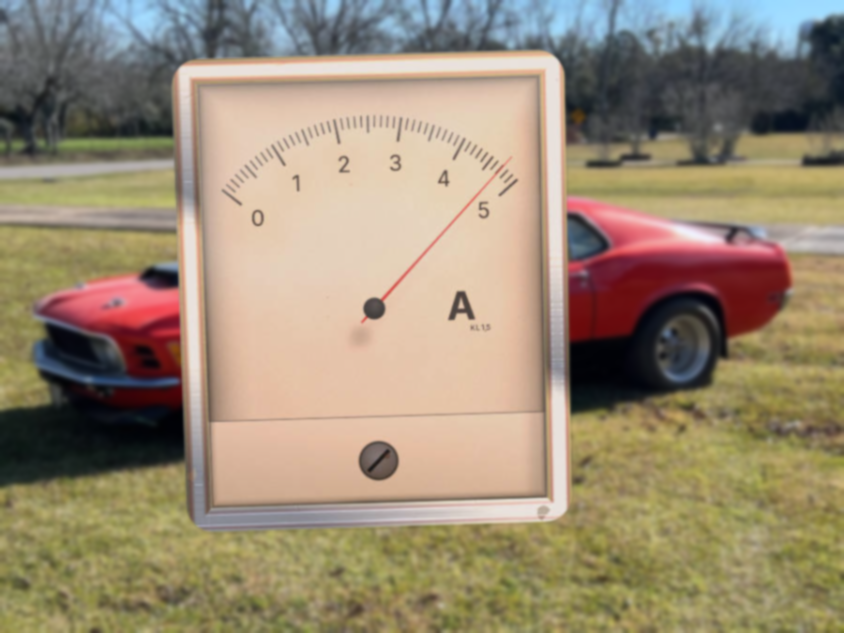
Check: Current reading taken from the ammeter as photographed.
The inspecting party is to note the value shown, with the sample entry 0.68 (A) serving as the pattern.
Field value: 4.7 (A)
